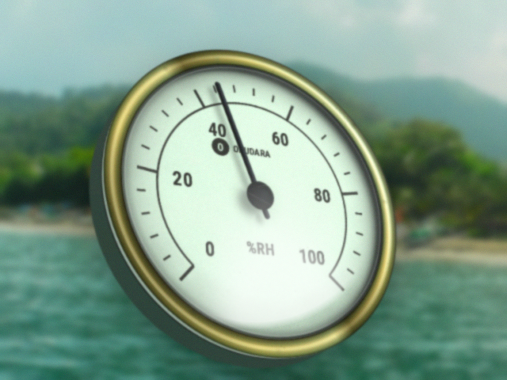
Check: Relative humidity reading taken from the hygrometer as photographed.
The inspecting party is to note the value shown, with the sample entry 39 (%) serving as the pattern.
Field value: 44 (%)
